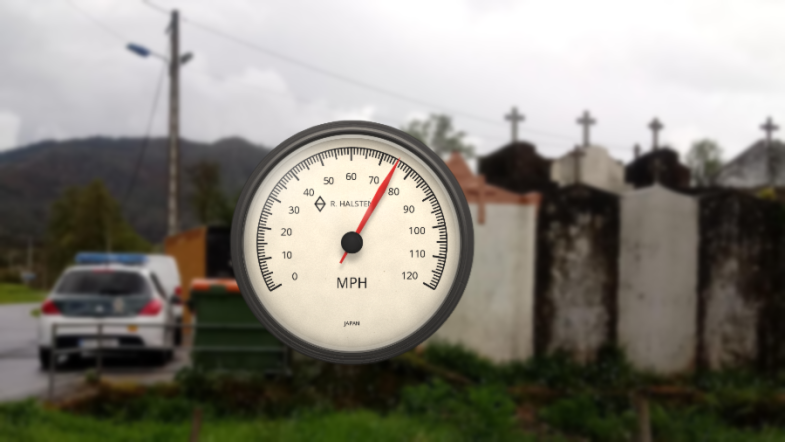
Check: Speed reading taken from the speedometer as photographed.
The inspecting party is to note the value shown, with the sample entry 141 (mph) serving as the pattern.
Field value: 75 (mph)
